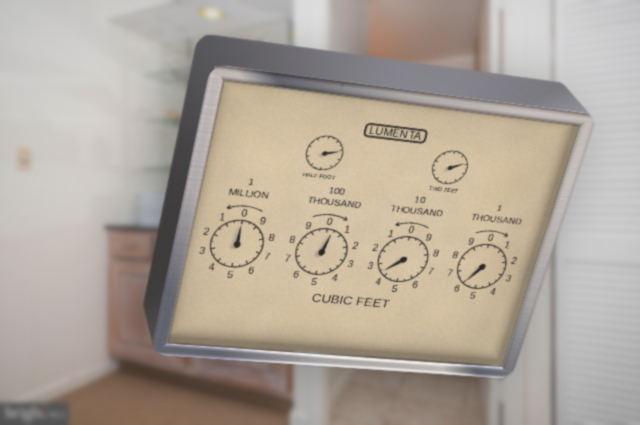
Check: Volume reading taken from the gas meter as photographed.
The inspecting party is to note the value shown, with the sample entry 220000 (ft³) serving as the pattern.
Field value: 3600 (ft³)
